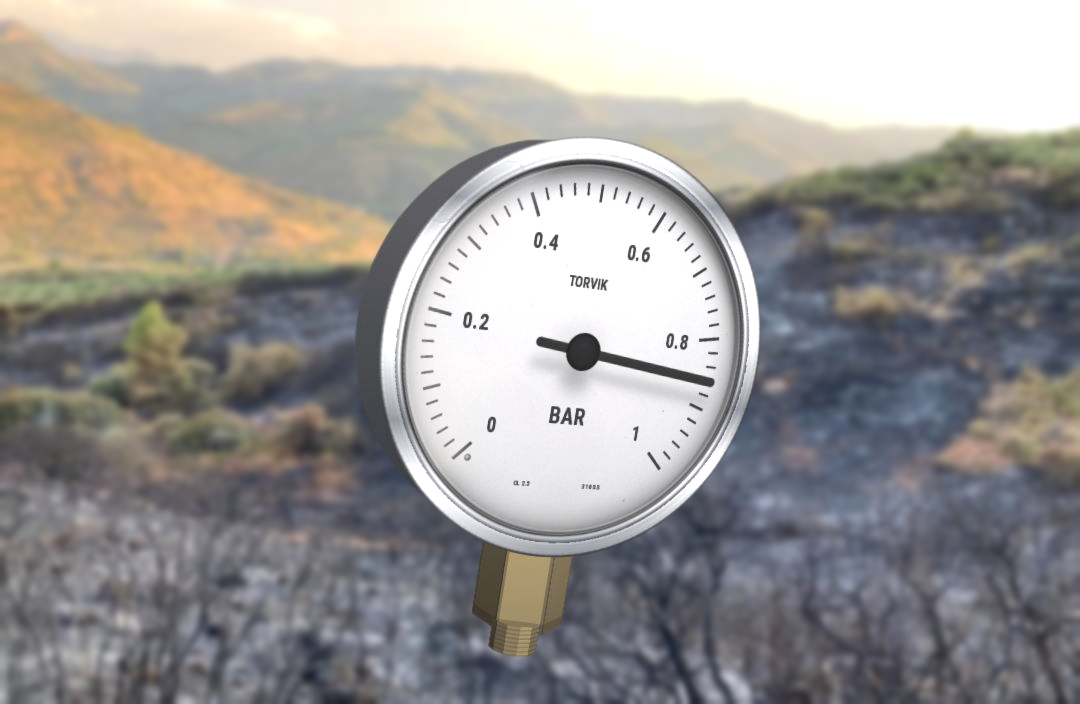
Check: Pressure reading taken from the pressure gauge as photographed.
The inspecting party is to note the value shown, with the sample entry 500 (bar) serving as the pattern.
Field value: 0.86 (bar)
